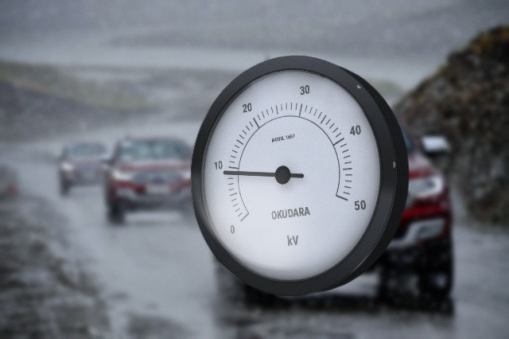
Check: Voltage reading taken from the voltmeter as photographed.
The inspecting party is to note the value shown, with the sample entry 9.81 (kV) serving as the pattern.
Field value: 9 (kV)
